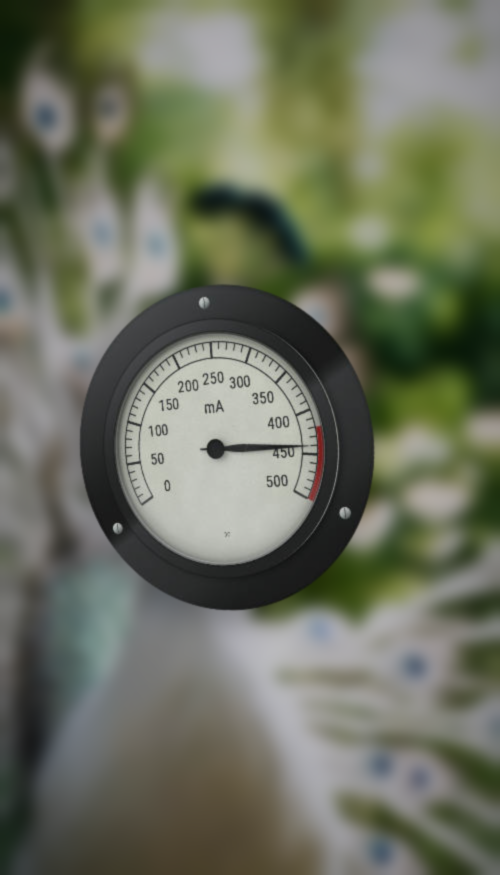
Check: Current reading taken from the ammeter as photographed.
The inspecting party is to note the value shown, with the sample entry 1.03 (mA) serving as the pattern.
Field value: 440 (mA)
